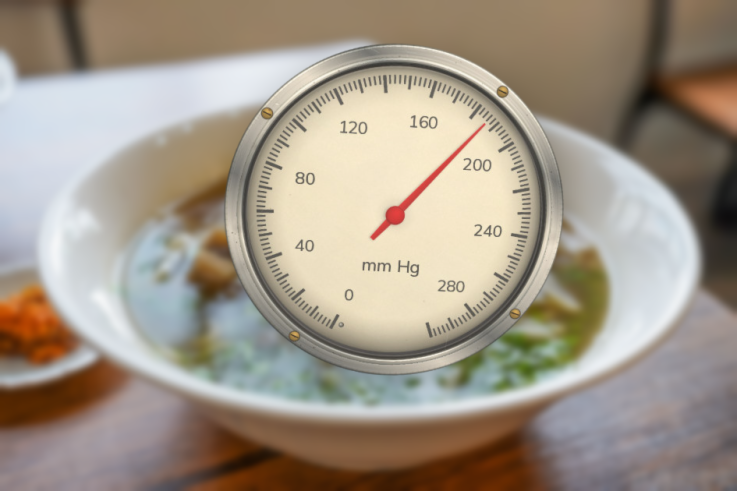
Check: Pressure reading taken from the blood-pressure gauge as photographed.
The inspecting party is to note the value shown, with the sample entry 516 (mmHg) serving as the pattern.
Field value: 186 (mmHg)
